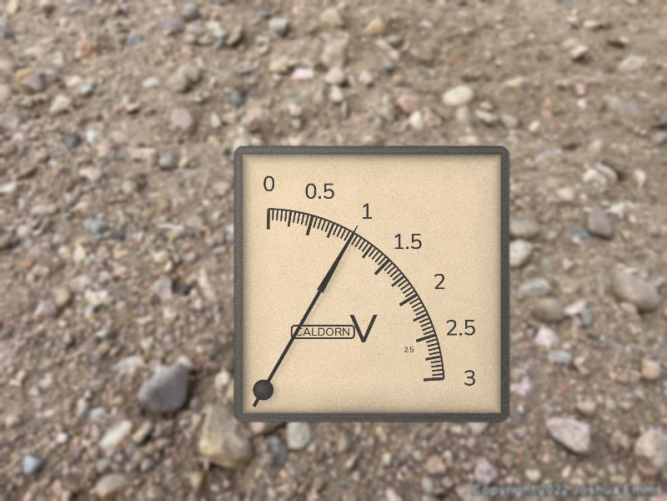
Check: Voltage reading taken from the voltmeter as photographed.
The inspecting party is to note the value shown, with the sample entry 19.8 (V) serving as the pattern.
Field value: 1 (V)
